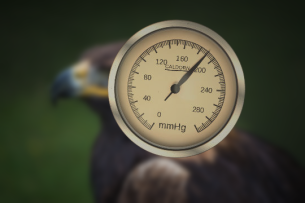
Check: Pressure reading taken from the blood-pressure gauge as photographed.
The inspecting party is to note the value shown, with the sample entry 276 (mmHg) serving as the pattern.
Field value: 190 (mmHg)
